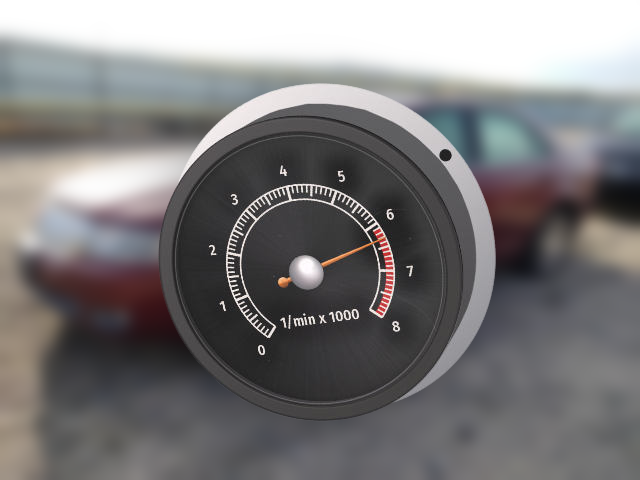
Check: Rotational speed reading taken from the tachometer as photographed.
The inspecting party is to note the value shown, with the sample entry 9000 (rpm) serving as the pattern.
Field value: 6300 (rpm)
